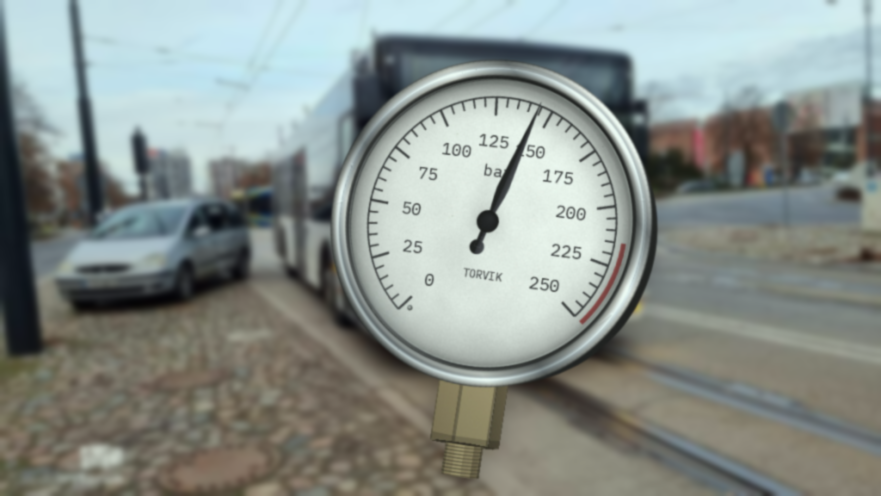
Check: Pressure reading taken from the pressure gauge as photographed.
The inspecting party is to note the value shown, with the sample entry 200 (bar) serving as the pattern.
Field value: 145 (bar)
